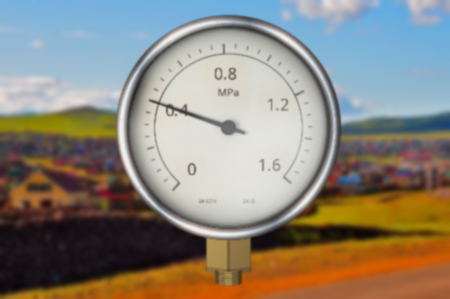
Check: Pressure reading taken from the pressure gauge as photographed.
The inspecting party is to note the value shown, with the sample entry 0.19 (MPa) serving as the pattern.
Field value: 0.4 (MPa)
